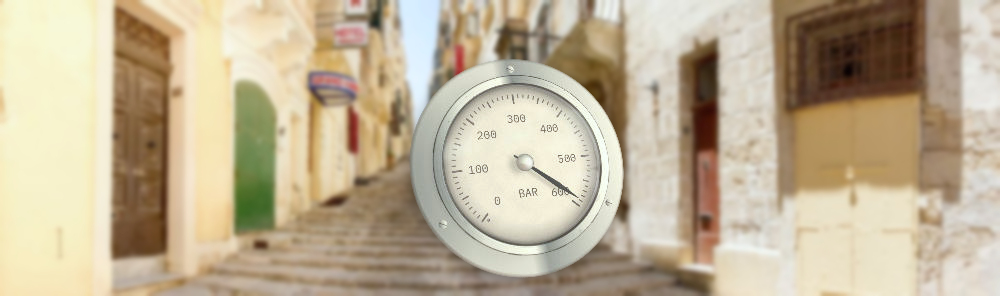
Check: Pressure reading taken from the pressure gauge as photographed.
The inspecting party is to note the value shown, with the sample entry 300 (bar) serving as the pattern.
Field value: 590 (bar)
